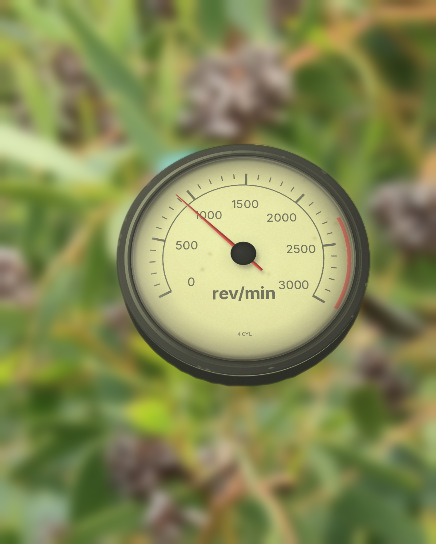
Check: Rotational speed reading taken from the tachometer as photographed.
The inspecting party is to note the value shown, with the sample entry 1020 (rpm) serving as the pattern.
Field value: 900 (rpm)
